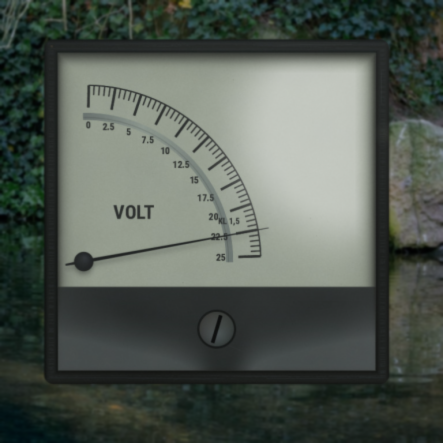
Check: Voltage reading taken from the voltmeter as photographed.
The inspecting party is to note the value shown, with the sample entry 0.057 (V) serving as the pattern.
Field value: 22.5 (V)
